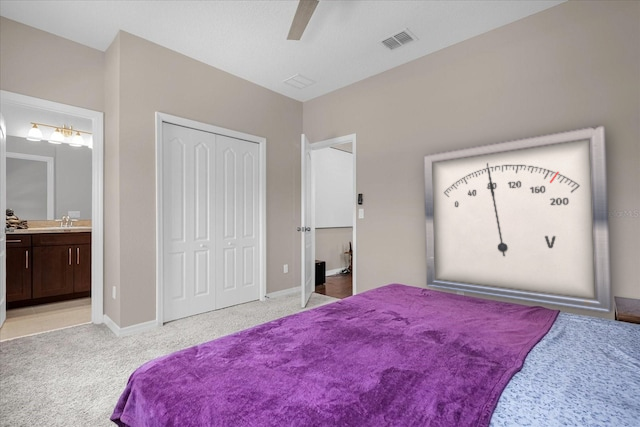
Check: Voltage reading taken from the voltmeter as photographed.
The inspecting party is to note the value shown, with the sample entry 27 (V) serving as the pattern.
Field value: 80 (V)
